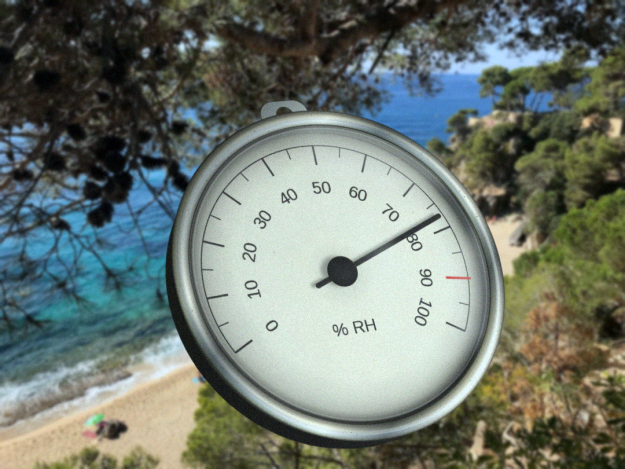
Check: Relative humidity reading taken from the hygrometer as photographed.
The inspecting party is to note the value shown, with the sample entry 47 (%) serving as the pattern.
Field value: 77.5 (%)
